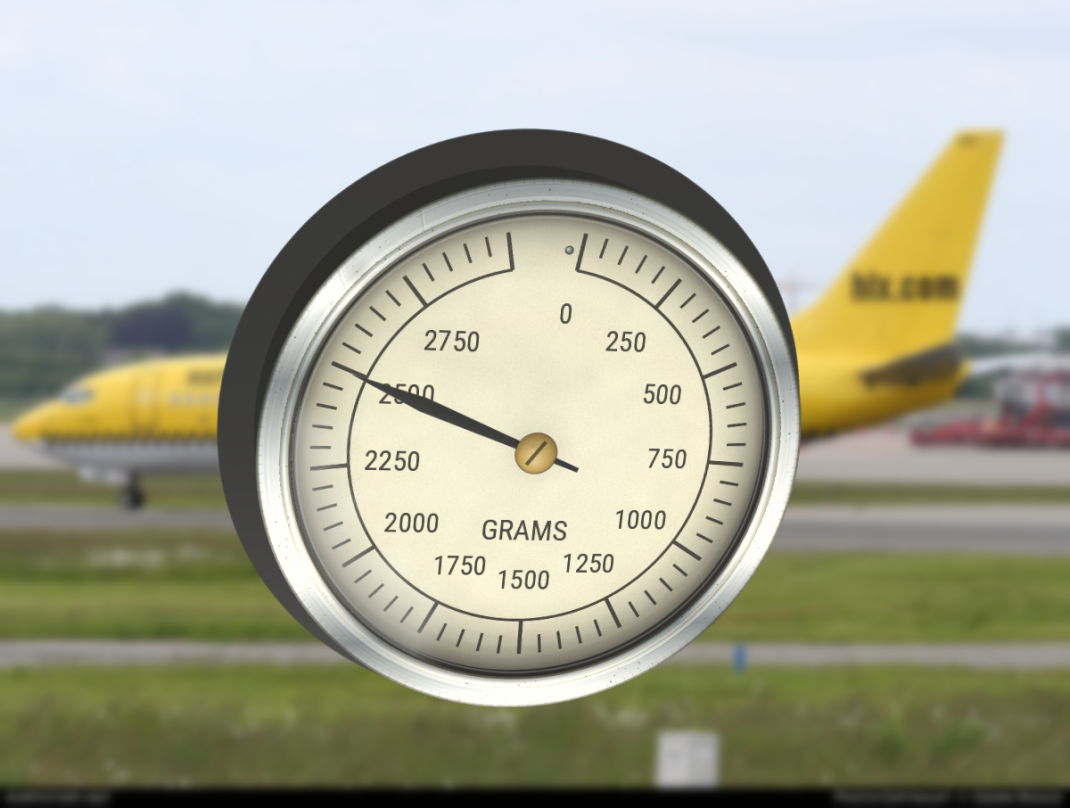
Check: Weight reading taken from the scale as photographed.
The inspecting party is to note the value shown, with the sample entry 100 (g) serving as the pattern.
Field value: 2500 (g)
